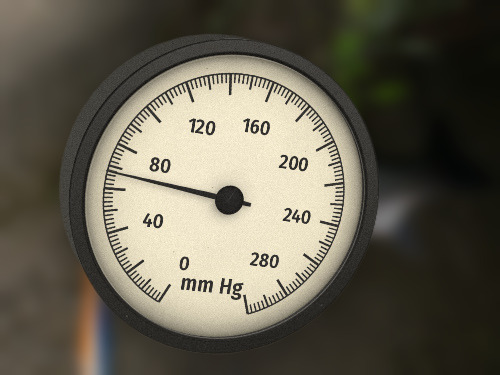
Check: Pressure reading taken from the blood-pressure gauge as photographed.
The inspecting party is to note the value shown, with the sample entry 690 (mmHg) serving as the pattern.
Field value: 68 (mmHg)
